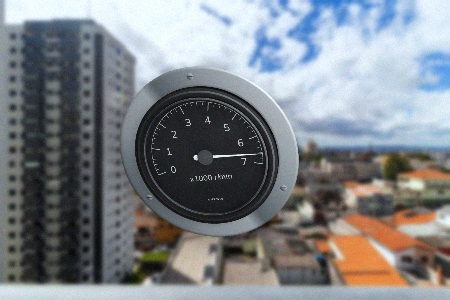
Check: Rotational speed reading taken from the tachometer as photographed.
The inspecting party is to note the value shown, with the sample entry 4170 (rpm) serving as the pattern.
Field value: 6600 (rpm)
